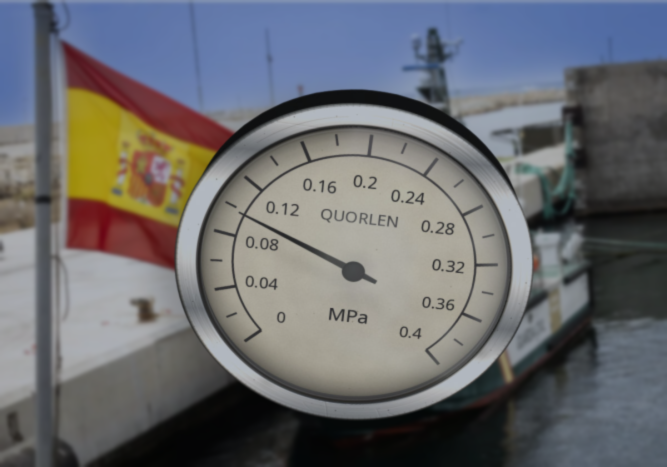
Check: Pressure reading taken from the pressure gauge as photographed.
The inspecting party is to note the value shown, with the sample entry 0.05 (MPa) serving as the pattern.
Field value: 0.1 (MPa)
